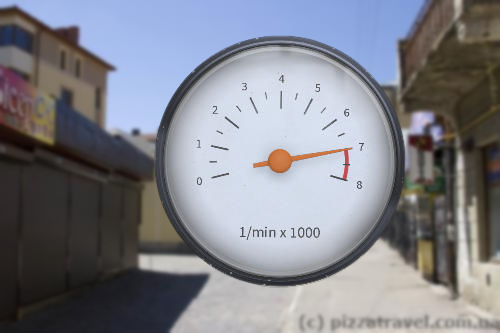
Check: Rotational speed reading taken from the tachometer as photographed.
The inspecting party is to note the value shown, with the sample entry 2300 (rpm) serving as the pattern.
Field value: 7000 (rpm)
